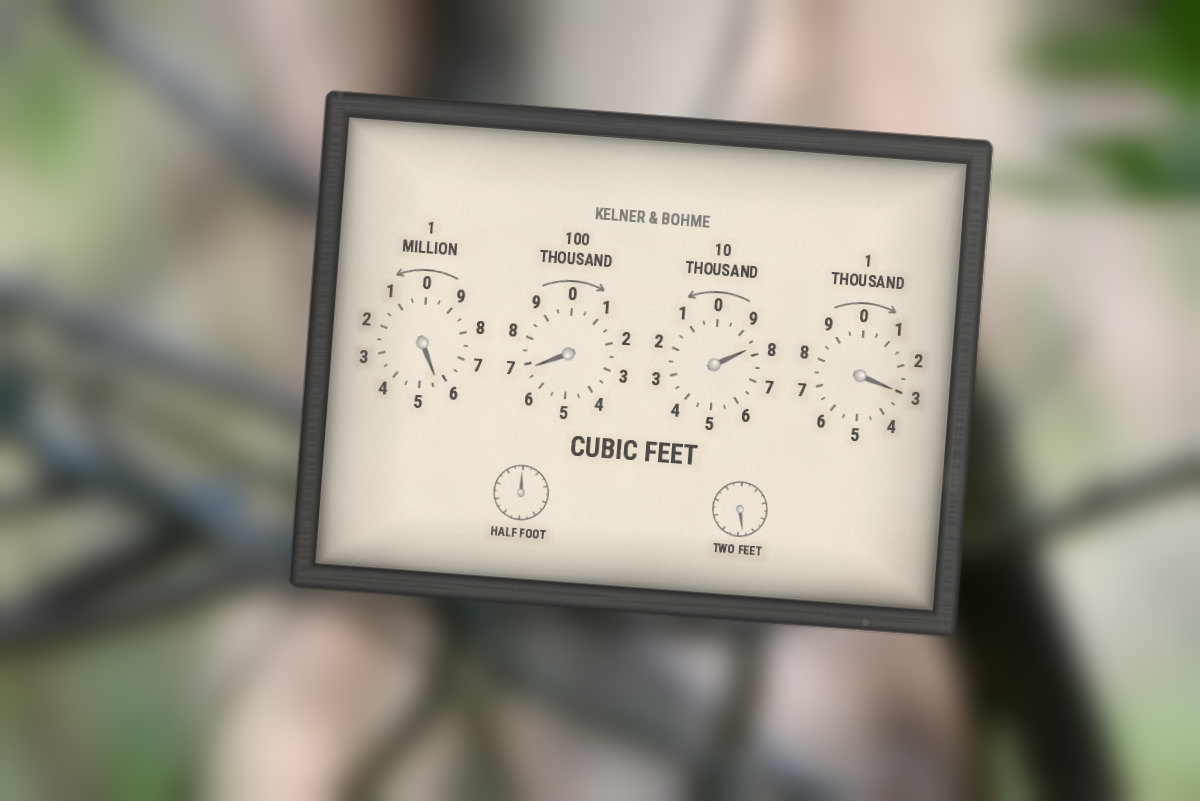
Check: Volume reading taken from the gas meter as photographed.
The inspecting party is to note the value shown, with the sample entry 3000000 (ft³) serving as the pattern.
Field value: 568300 (ft³)
